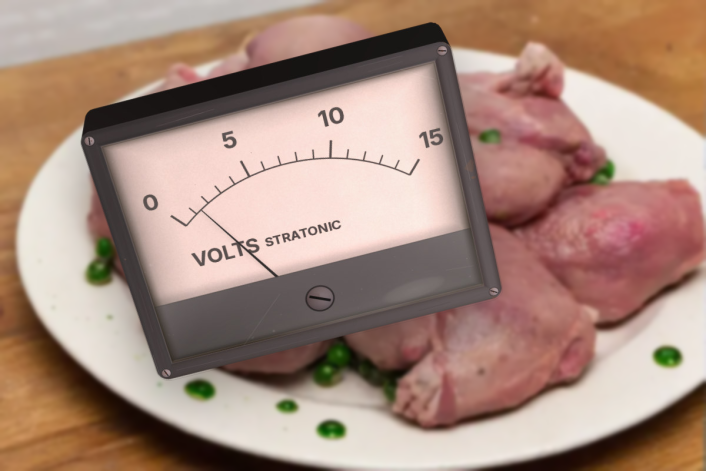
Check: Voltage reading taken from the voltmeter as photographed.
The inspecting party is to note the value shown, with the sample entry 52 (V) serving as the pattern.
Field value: 1.5 (V)
